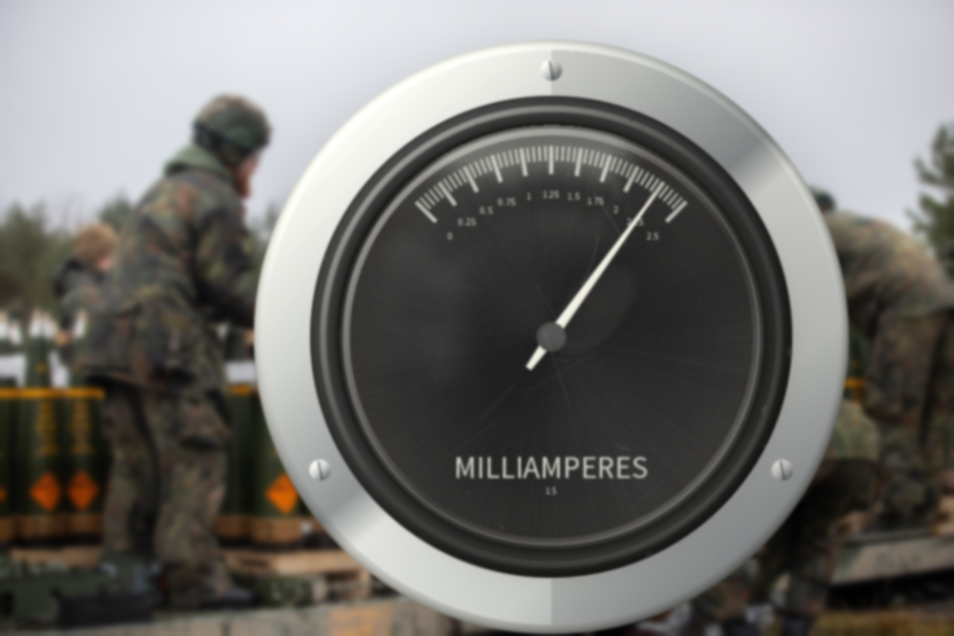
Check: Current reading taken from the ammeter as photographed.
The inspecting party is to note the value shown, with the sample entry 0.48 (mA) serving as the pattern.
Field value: 2.25 (mA)
